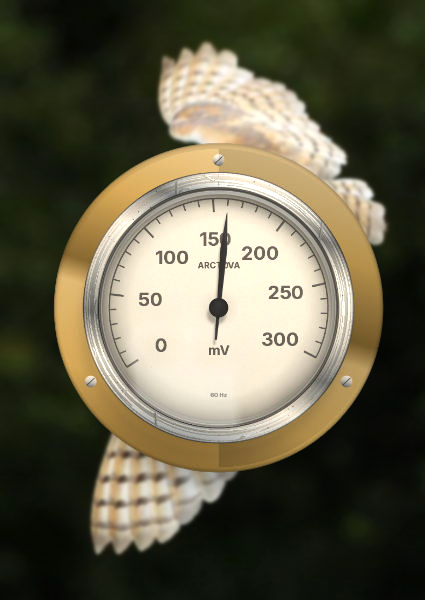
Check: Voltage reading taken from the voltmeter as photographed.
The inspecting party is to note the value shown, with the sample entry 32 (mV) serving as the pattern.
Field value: 160 (mV)
